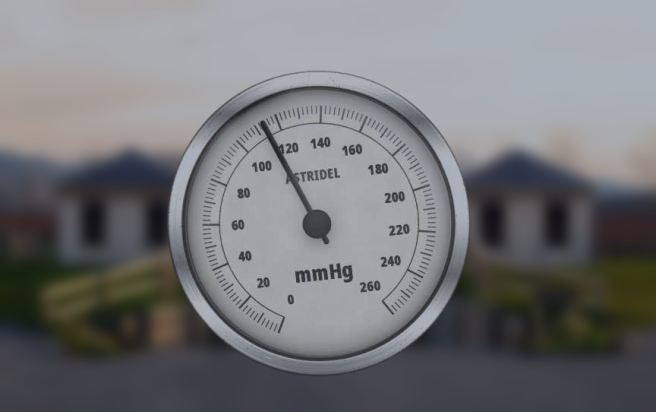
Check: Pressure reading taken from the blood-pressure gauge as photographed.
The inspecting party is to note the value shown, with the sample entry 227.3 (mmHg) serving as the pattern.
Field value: 114 (mmHg)
